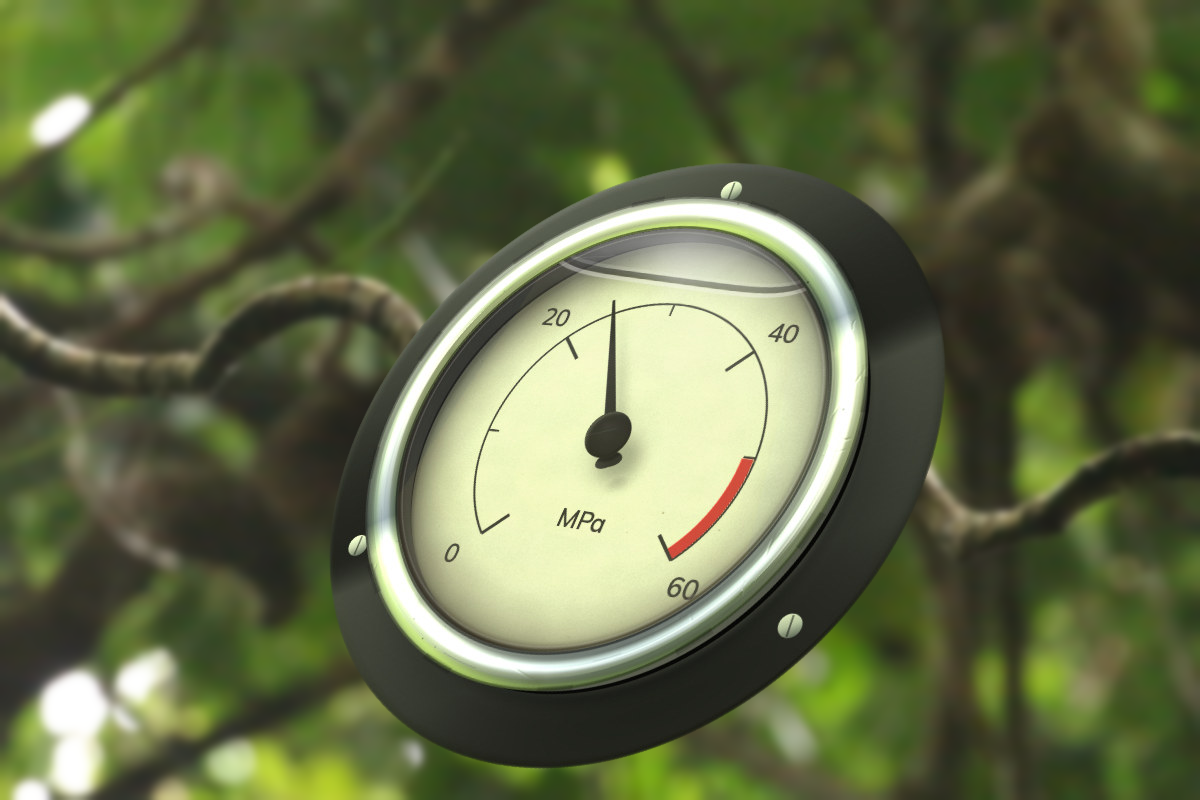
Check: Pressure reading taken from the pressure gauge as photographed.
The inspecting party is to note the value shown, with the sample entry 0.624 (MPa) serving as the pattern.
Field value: 25 (MPa)
